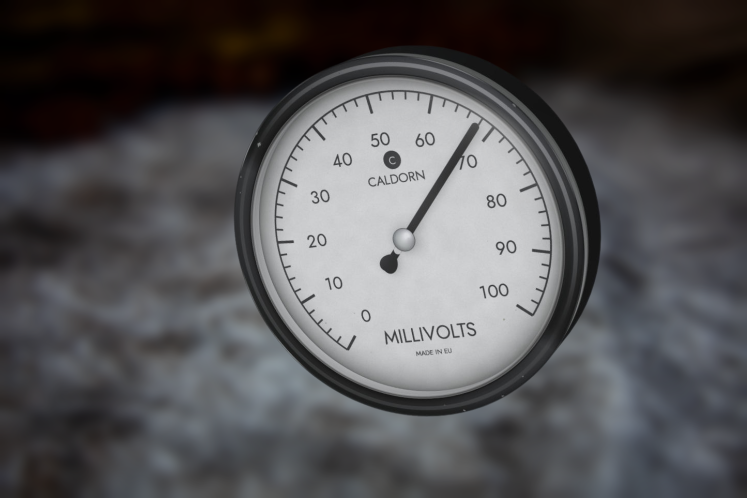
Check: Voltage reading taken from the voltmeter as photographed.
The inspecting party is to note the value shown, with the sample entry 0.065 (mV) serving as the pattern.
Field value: 68 (mV)
